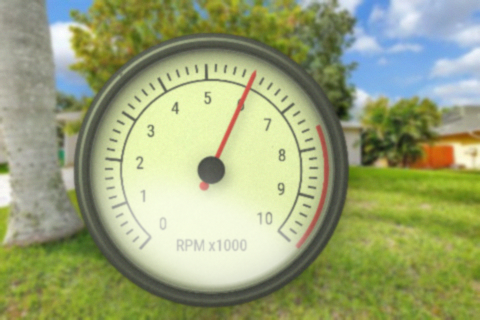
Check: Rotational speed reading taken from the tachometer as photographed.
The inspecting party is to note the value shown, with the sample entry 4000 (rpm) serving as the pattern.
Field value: 6000 (rpm)
